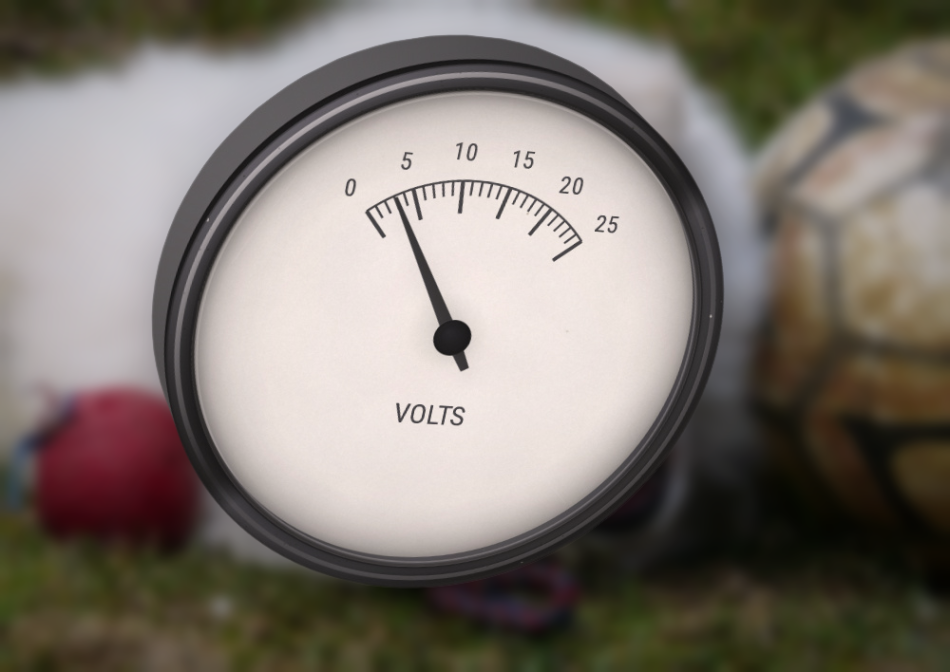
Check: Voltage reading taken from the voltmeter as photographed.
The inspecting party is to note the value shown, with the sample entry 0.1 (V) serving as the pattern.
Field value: 3 (V)
